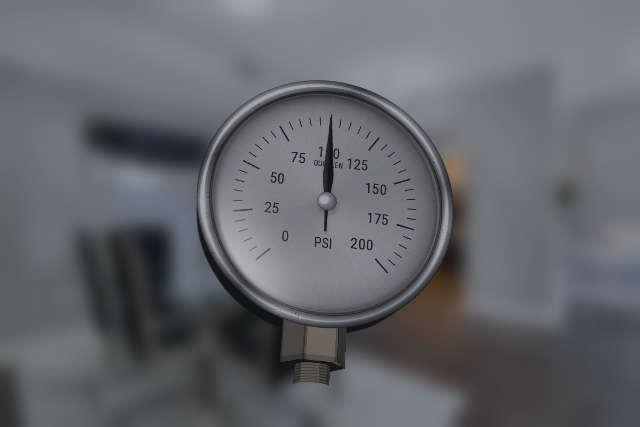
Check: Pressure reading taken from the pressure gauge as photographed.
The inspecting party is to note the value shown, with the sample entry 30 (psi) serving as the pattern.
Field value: 100 (psi)
